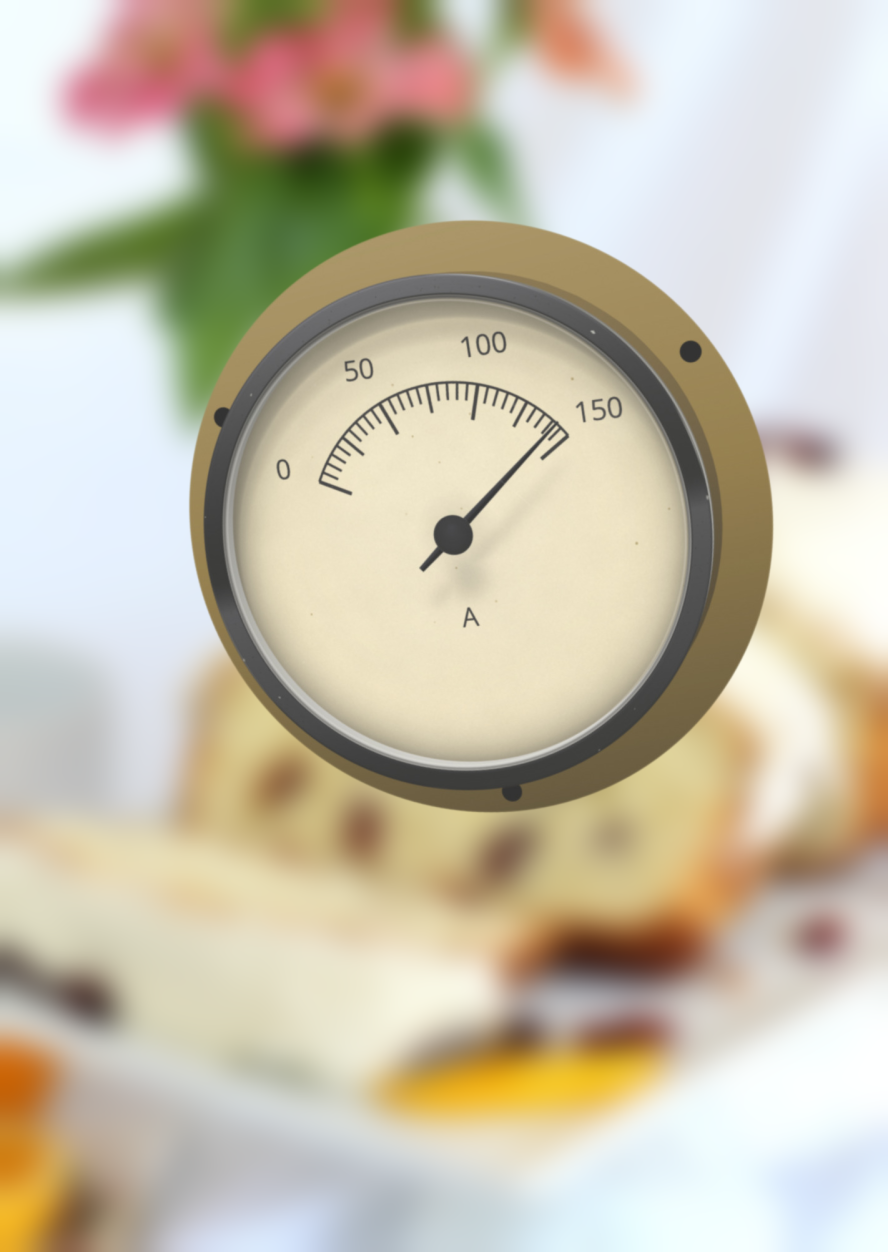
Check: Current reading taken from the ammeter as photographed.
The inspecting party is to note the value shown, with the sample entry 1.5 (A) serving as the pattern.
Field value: 142.5 (A)
